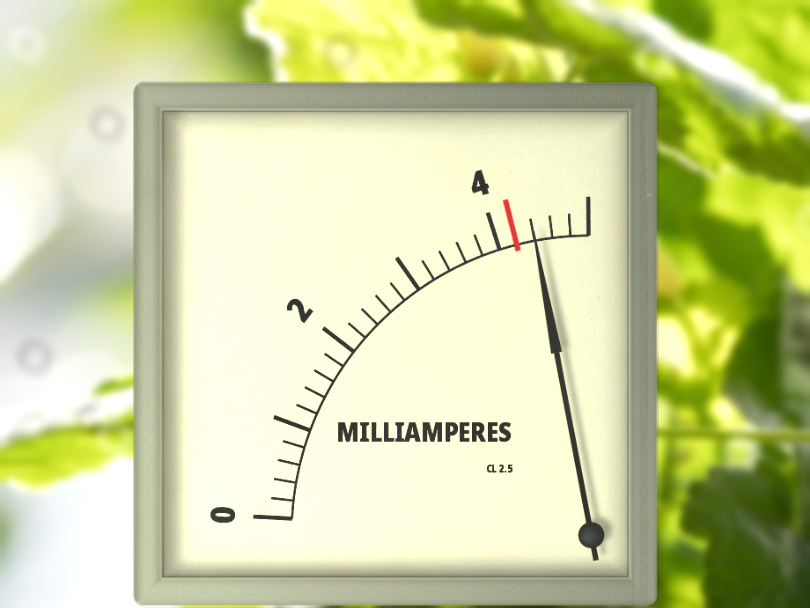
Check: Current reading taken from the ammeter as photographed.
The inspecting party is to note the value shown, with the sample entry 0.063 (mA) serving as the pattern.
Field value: 4.4 (mA)
